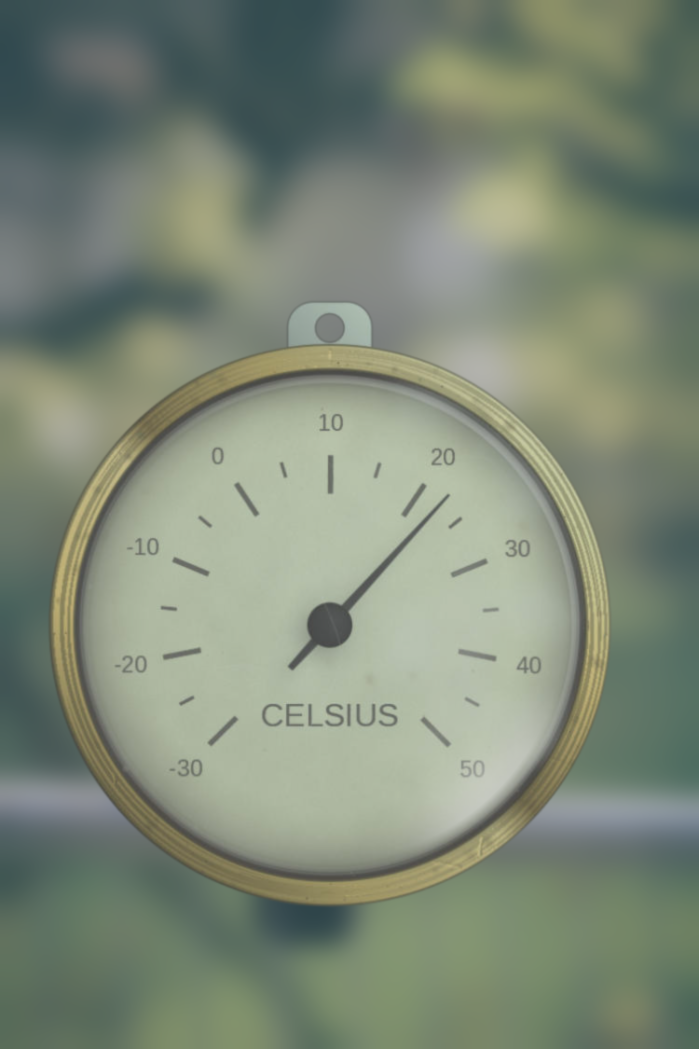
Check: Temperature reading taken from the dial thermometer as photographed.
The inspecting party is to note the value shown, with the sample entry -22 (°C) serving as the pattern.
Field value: 22.5 (°C)
